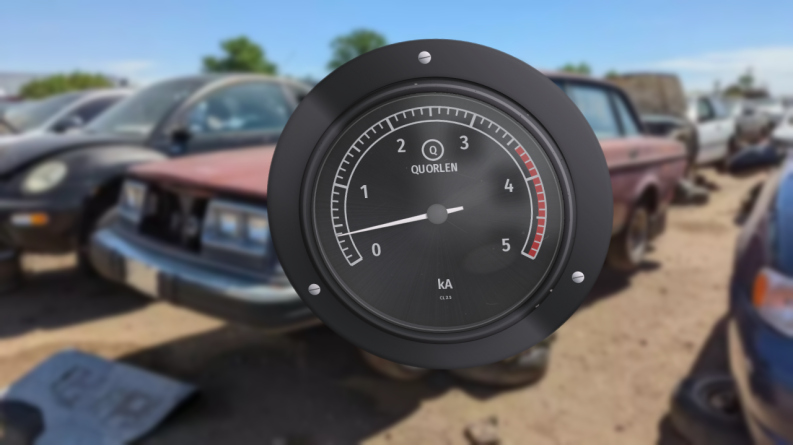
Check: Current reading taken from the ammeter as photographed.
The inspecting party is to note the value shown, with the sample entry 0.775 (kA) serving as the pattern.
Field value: 0.4 (kA)
